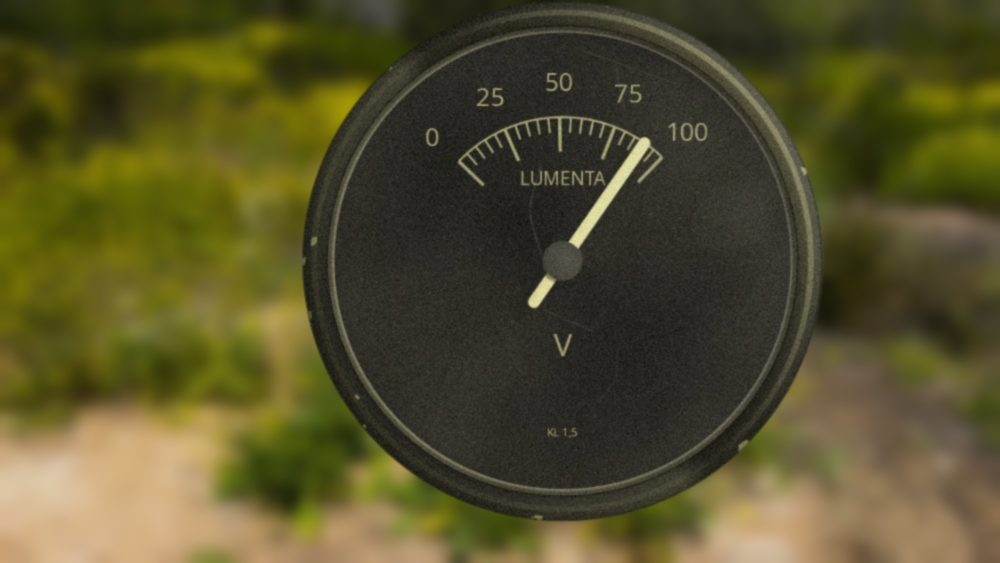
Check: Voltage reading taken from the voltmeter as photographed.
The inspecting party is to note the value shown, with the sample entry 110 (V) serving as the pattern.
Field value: 90 (V)
